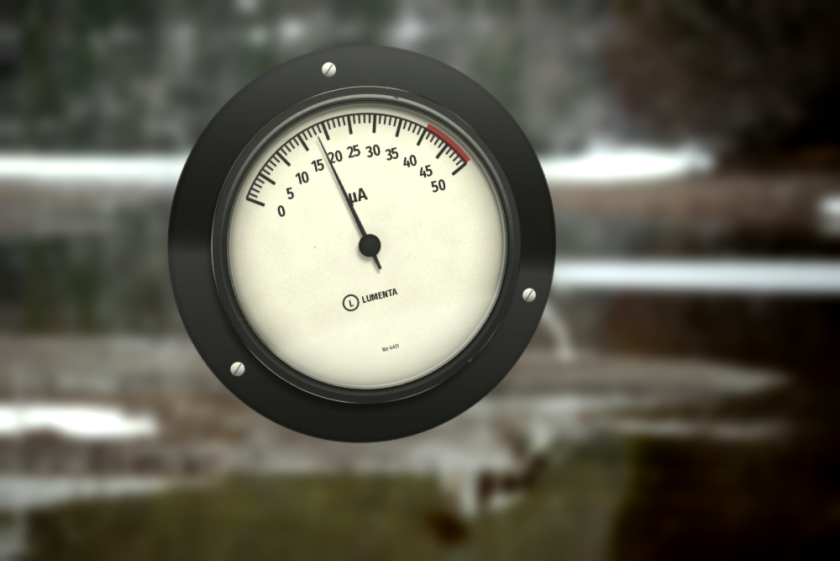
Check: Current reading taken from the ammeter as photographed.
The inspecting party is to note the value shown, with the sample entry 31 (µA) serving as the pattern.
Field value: 18 (µA)
